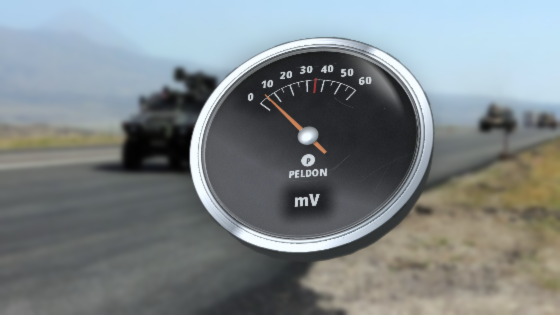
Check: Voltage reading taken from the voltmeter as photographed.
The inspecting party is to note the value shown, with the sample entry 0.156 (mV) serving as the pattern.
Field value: 5 (mV)
